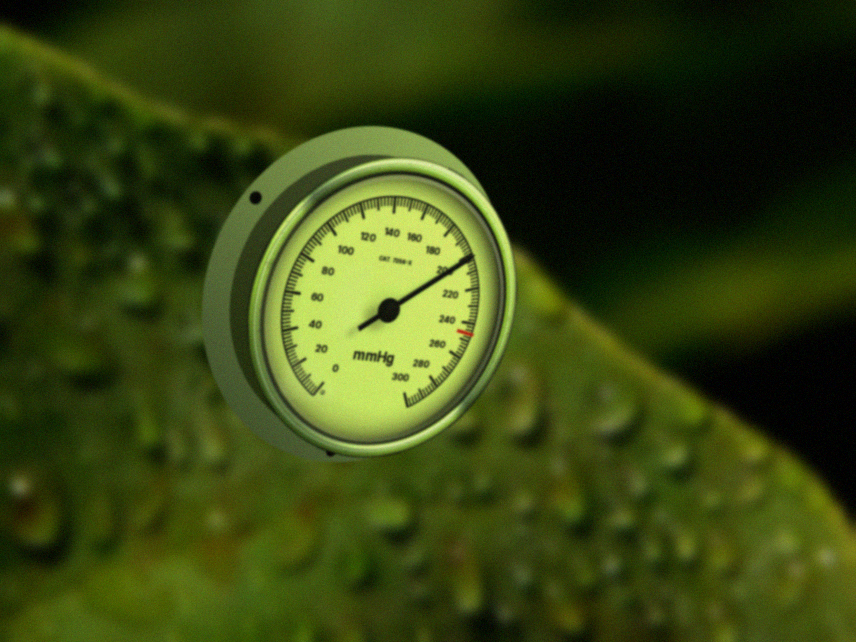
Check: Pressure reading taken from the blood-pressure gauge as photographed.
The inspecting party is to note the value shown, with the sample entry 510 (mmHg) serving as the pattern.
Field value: 200 (mmHg)
